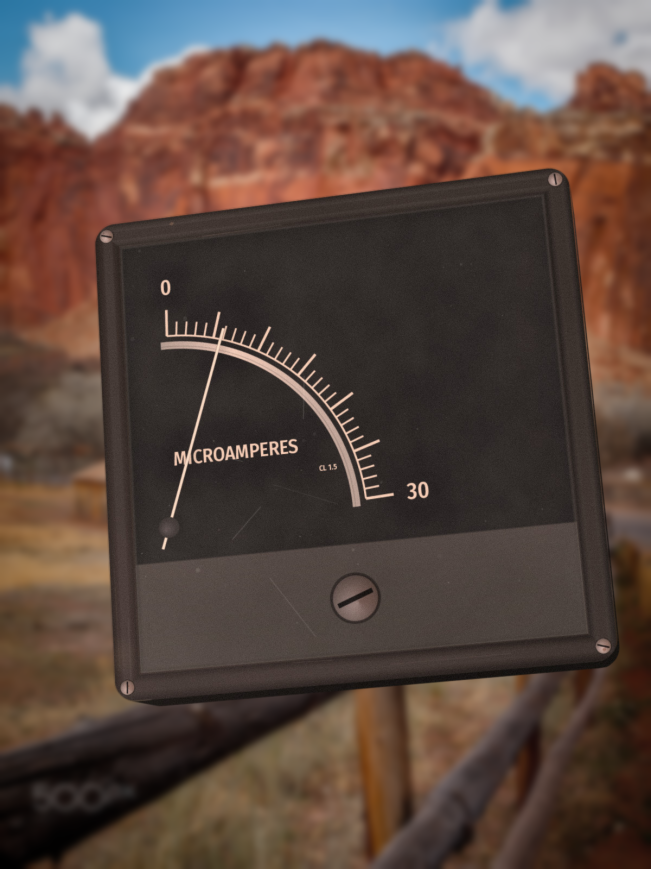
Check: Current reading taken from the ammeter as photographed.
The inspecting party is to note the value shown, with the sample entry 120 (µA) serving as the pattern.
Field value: 6 (µA)
